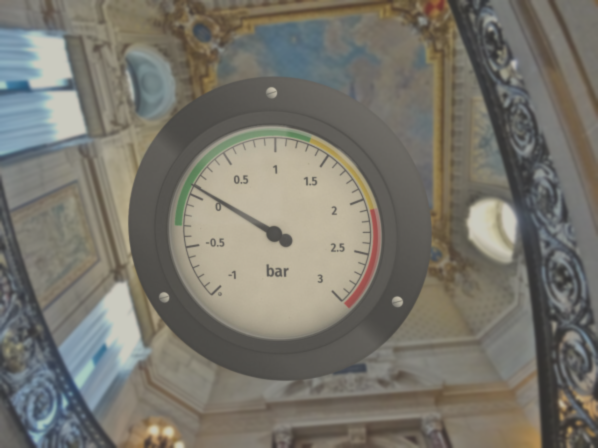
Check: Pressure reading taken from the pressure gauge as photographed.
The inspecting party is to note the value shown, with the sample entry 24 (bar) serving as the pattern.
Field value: 0.1 (bar)
